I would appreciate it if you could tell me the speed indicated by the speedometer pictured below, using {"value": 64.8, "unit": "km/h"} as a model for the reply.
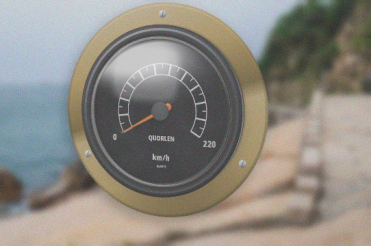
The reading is {"value": 0, "unit": "km/h"}
